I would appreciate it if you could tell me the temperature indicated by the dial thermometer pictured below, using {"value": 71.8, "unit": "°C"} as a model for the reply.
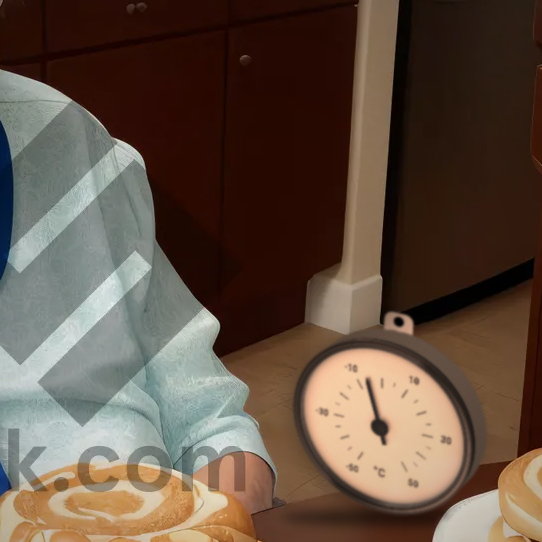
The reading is {"value": -5, "unit": "°C"}
